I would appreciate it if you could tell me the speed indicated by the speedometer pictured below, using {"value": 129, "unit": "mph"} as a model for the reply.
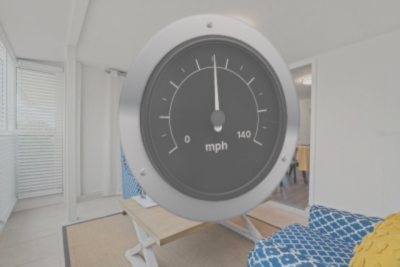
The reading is {"value": 70, "unit": "mph"}
